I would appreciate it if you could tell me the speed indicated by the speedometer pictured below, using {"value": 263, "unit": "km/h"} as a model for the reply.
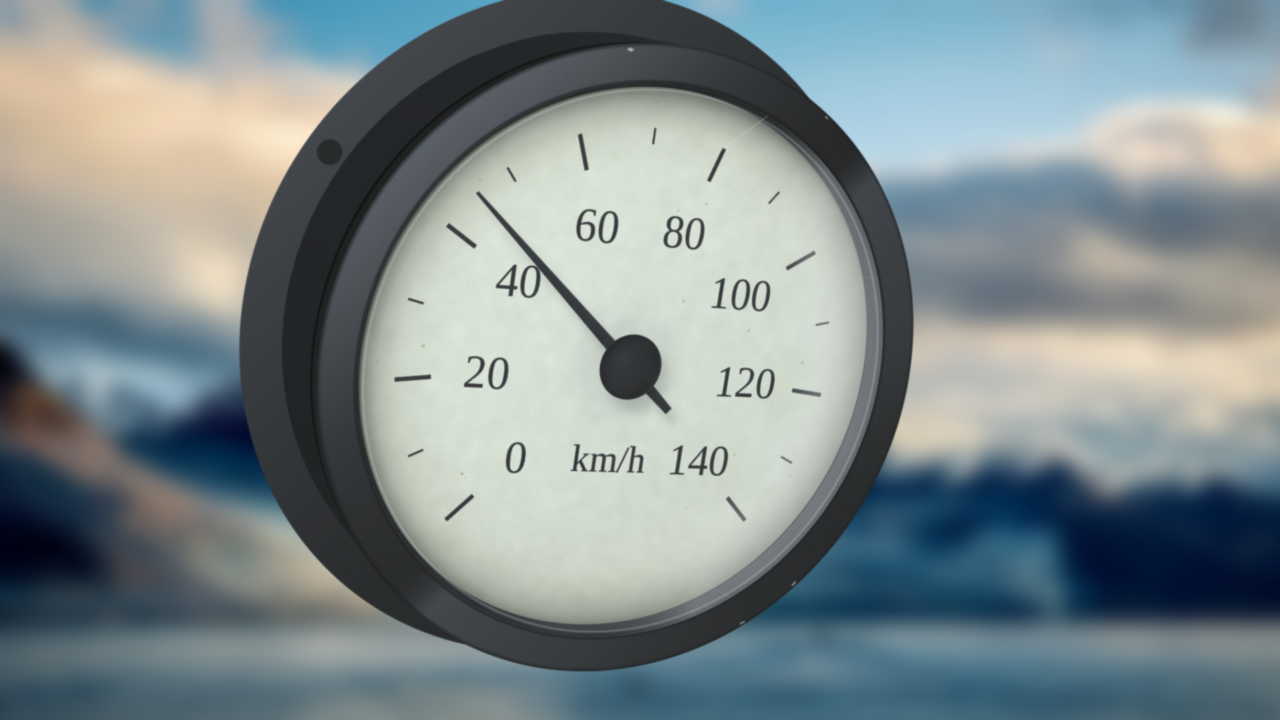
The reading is {"value": 45, "unit": "km/h"}
